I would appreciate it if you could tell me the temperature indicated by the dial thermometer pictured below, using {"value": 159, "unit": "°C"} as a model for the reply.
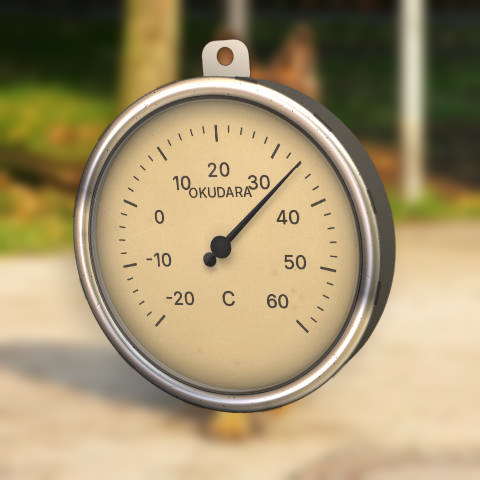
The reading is {"value": 34, "unit": "°C"}
